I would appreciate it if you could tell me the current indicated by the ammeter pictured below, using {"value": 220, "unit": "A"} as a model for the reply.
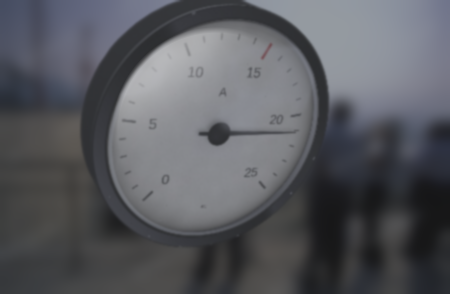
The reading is {"value": 21, "unit": "A"}
